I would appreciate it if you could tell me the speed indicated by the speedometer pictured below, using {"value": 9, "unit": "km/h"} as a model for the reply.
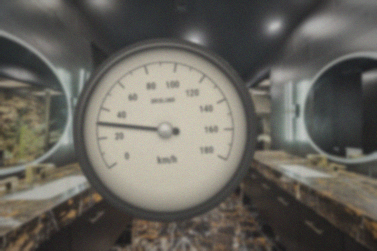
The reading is {"value": 30, "unit": "km/h"}
